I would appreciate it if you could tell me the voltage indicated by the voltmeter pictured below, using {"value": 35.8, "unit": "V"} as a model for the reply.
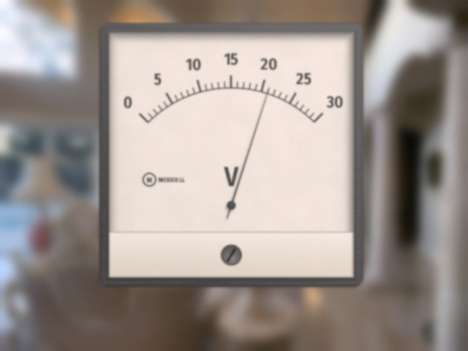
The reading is {"value": 21, "unit": "V"}
